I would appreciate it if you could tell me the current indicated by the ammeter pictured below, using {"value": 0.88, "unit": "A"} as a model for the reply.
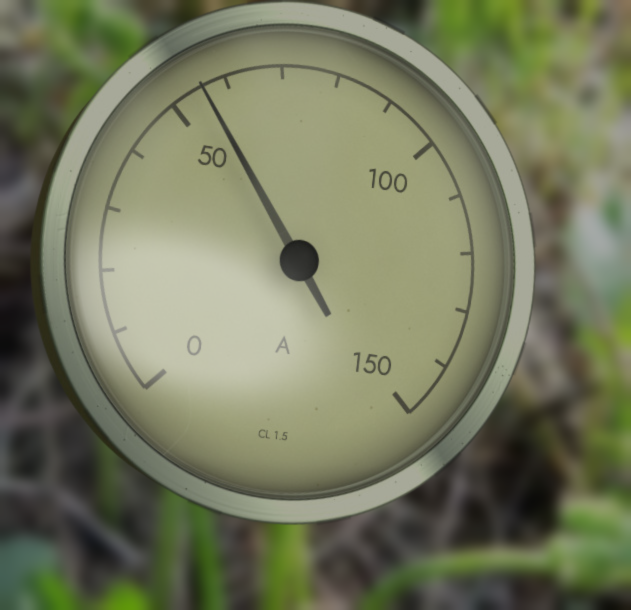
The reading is {"value": 55, "unit": "A"}
